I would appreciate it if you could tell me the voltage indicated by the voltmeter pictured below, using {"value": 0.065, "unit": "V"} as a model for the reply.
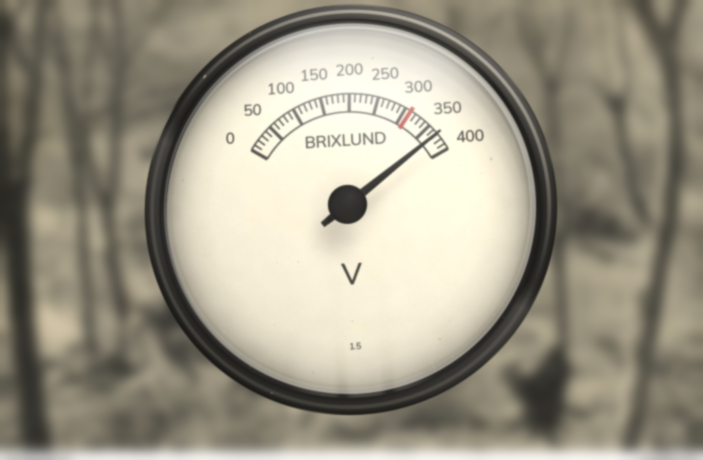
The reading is {"value": 370, "unit": "V"}
